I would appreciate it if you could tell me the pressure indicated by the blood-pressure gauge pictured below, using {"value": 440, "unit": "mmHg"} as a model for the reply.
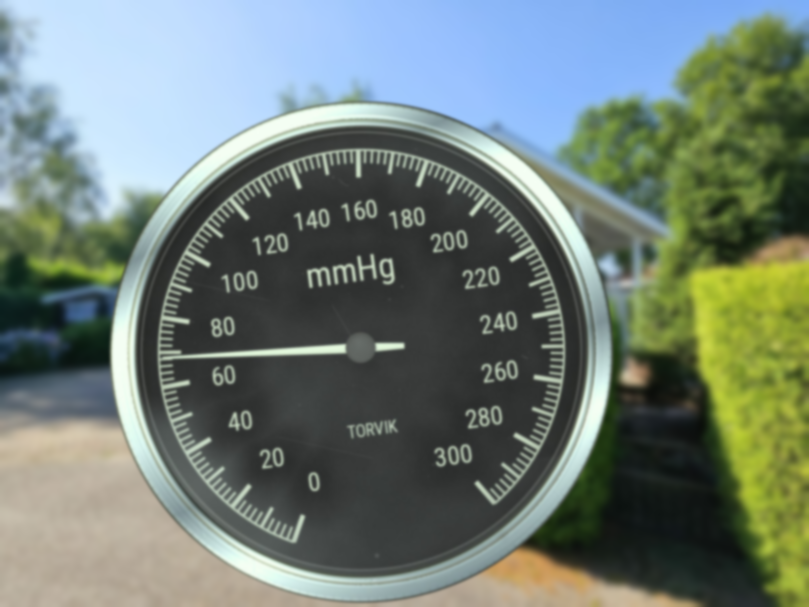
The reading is {"value": 68, "unit": "mmHg"}
